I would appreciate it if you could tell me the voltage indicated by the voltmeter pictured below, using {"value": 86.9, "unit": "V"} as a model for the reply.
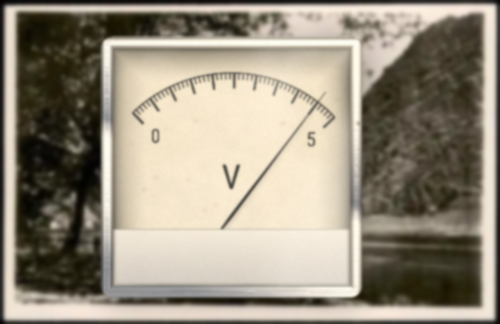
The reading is {"value": 4.5, "unit": "V"}
